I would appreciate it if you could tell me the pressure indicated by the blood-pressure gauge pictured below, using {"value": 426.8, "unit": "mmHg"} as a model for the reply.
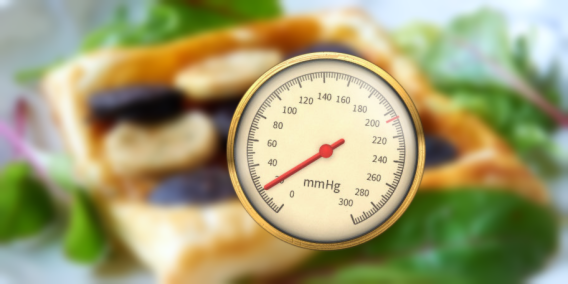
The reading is {"value": 20, "unit": "mmHg"}
